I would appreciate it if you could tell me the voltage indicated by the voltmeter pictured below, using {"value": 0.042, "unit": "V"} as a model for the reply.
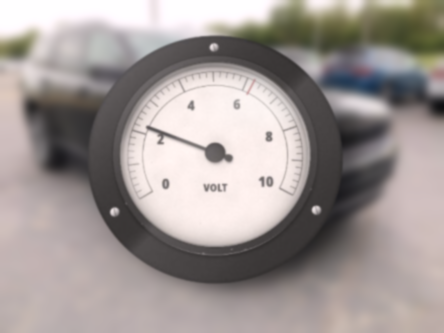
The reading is {"value": 2.2, "unit": "V"}
